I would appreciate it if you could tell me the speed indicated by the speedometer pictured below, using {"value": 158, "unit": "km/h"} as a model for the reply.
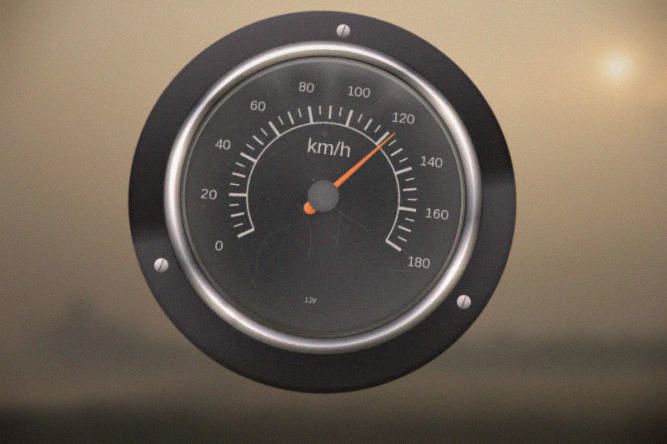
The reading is {"value": 122.5, "unit": "km/h"}
